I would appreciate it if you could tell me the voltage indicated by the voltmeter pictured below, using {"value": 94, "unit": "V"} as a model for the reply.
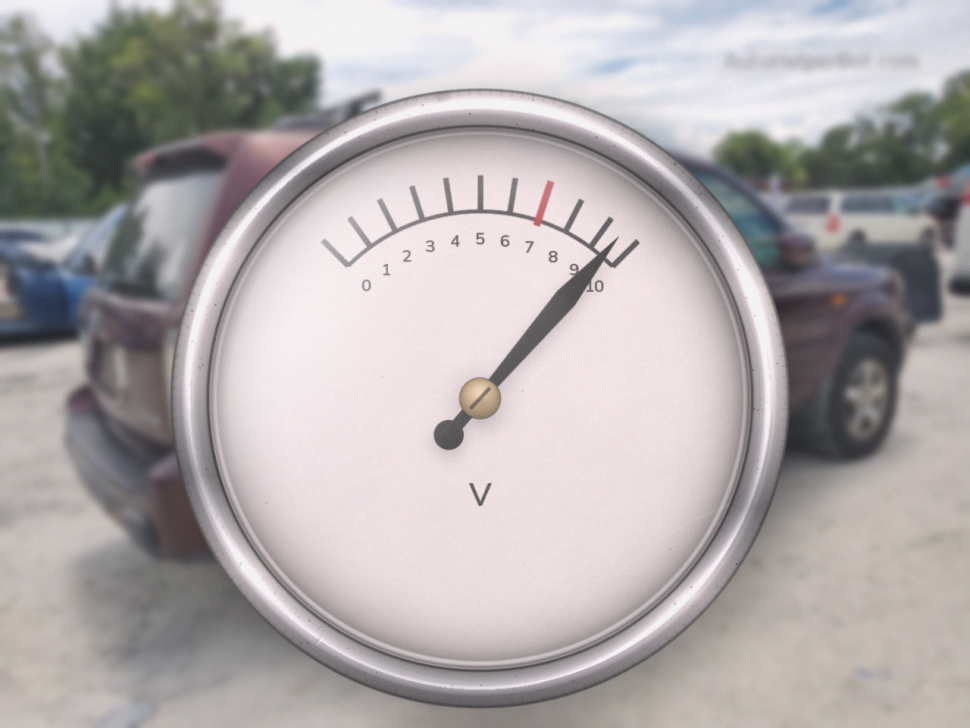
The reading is {"value": 9.5, "unit": "V"}
